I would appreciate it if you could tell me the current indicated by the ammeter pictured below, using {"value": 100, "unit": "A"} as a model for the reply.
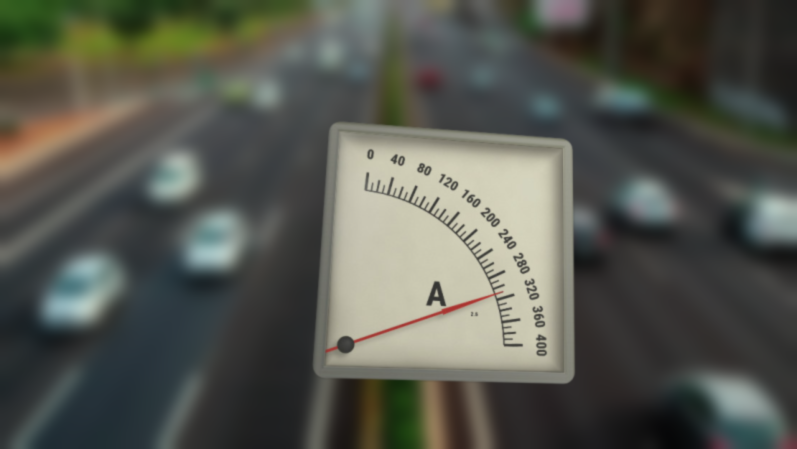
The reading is {"value": 310, "unit": "A"}
